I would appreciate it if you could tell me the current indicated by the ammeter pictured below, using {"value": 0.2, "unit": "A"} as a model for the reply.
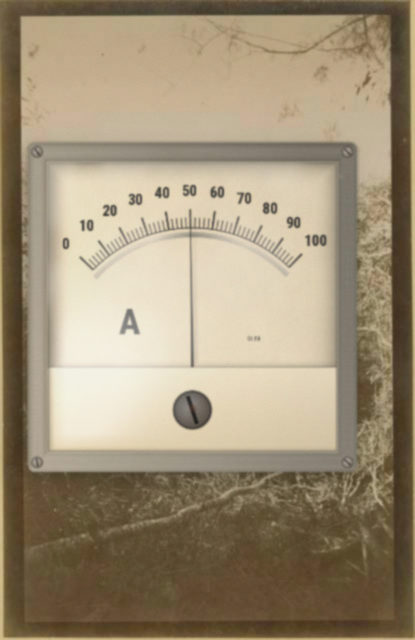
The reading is {"value": 50, "unit": "A"}
